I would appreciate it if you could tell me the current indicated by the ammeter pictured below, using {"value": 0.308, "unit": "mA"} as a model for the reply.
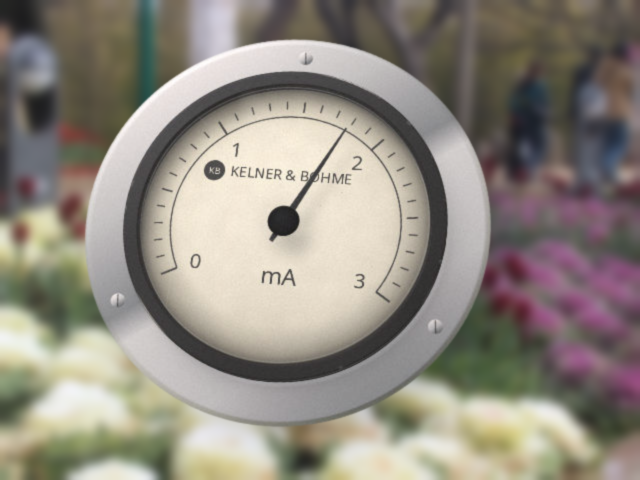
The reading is {"value": 1.8, "unit": "mA"}
